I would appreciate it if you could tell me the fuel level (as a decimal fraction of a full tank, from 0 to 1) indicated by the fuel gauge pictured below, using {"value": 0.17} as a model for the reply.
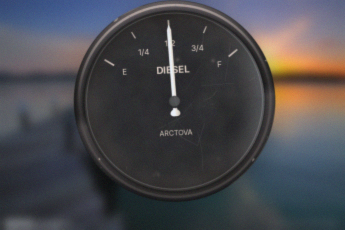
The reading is {"value": 0.5}
